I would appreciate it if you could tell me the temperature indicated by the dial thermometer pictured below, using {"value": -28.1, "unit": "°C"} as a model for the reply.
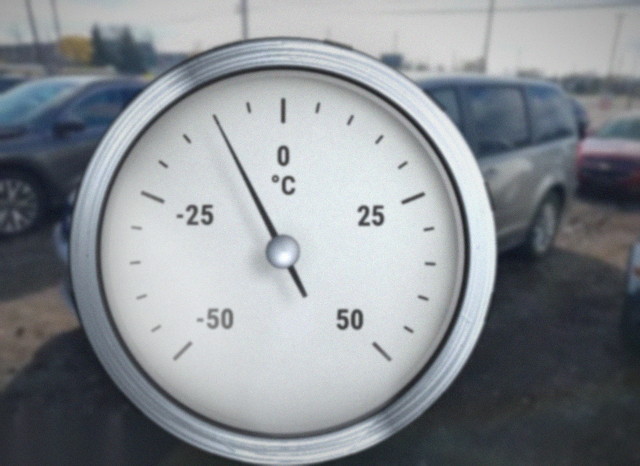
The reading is {"value": -10, "unit": "°C"}
